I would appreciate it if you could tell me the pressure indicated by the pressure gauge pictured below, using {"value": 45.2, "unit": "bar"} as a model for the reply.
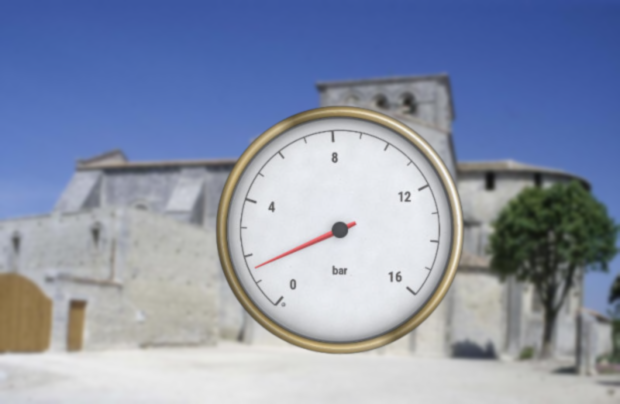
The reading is {"value": 1.5, "unit": "bar"}
